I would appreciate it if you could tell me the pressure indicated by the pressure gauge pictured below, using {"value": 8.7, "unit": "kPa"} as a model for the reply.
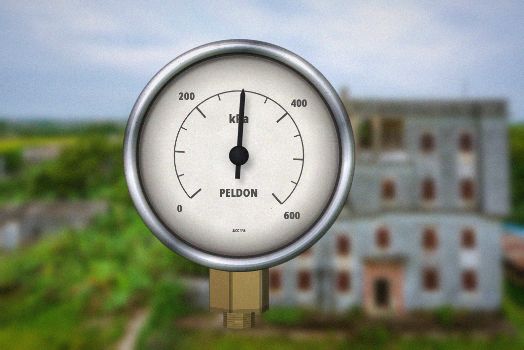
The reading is {"value": 300, "unit": "kPa"}
